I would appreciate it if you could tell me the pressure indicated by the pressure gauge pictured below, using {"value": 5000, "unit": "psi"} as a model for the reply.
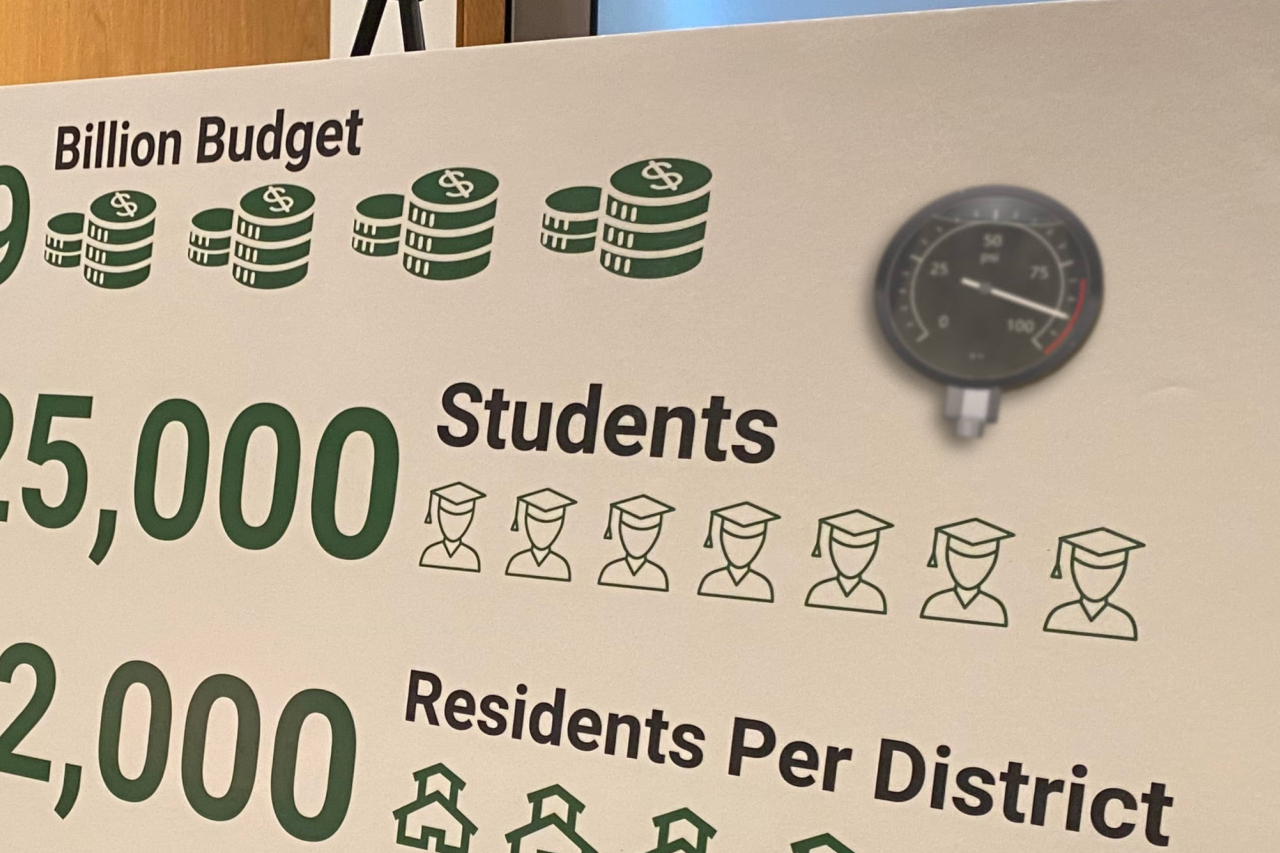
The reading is {"value": 90, "unit": "psi"}
